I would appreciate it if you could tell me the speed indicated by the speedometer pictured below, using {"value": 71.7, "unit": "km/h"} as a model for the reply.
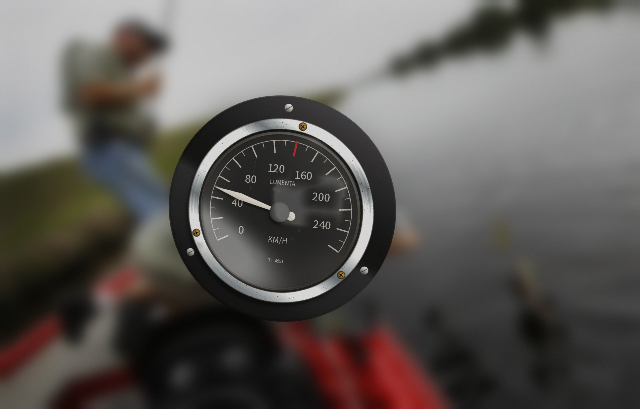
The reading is {"value": 50, "unit": "km/h"}
